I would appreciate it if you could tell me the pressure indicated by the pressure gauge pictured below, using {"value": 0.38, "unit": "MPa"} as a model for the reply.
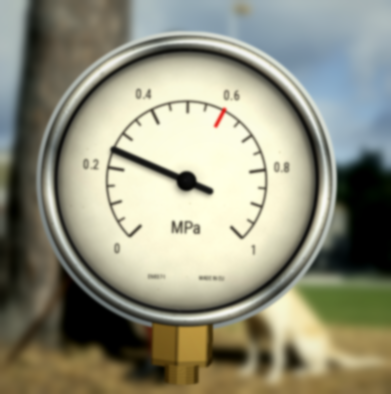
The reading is {"value": 0.25, "unit": "MPa"}
